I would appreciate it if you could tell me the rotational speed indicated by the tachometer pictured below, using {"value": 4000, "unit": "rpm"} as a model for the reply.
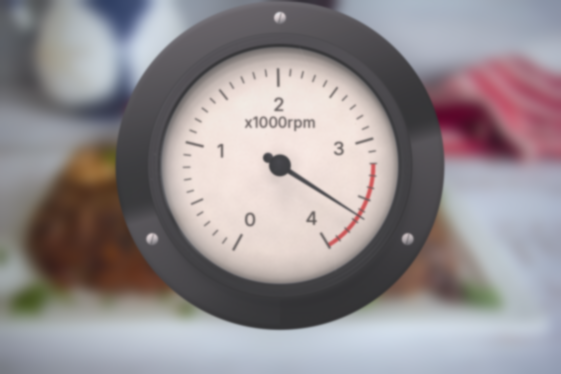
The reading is {"value": 3650, "unit": "rpm"}
